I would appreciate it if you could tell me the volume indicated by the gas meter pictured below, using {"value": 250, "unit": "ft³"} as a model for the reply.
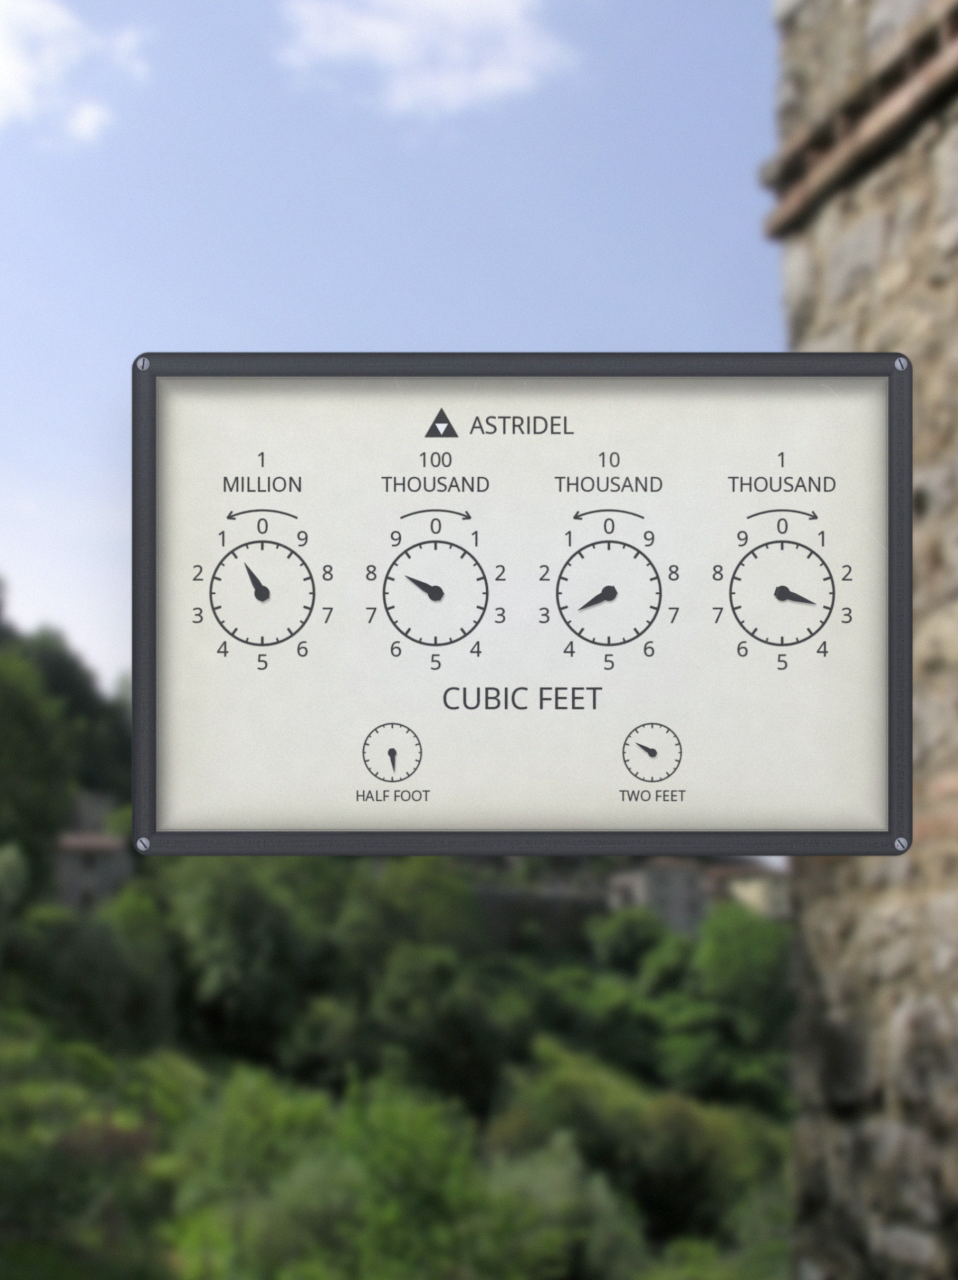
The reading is {"value": 83300, "unit": "ft³"}
